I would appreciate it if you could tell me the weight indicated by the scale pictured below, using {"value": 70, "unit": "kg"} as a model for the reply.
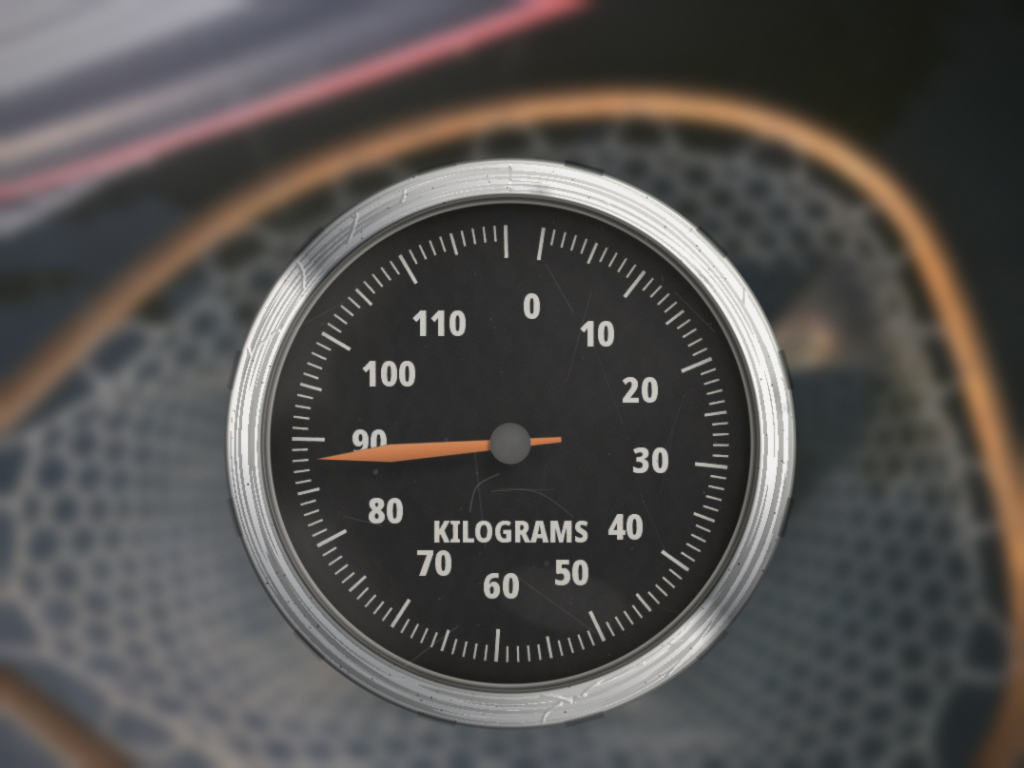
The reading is {"value": 88, "unit": "kg"}
